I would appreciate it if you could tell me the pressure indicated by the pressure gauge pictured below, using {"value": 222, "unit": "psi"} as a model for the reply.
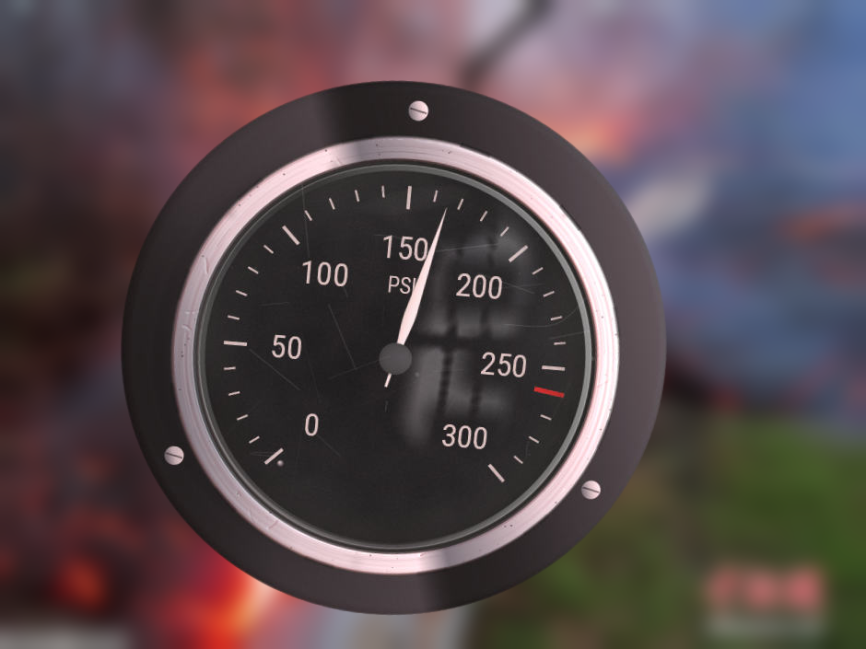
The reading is {"value": 165, "unit": "psi"}
